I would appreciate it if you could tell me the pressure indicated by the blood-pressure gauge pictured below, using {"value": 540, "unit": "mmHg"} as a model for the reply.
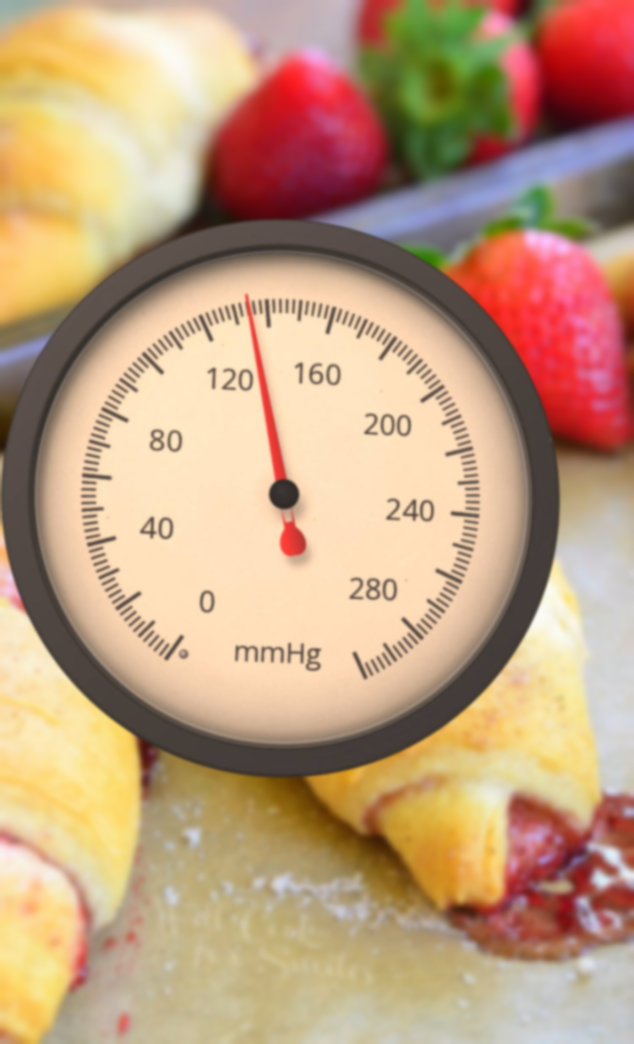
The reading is {"value": 134, "unit": "mmHg"}
